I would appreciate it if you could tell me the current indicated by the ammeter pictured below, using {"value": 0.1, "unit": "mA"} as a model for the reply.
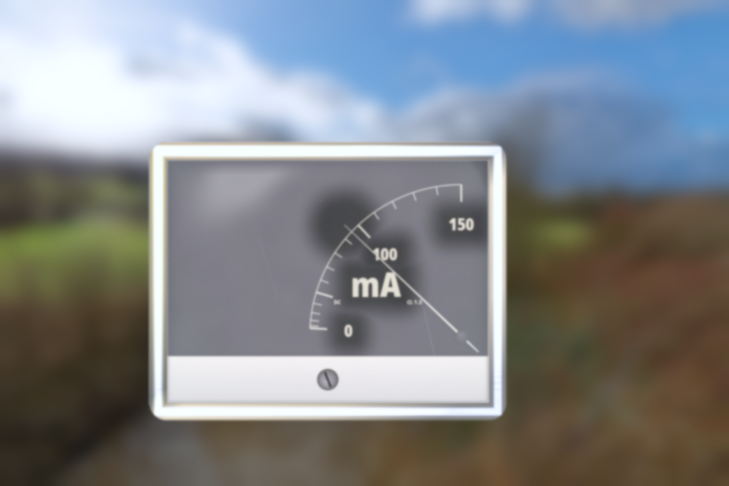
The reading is {"value": 95, "unit": "mA"}
